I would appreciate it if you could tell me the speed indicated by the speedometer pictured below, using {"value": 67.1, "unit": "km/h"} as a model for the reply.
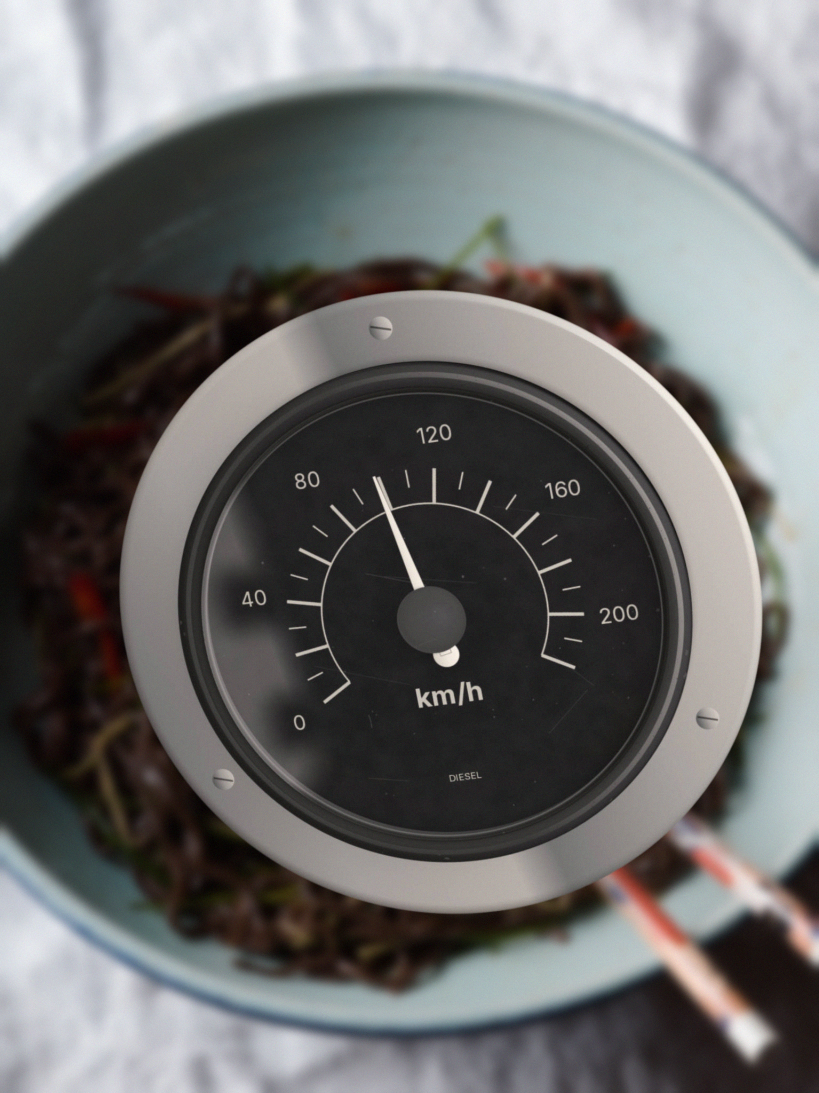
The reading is {"value": 100, "unit": "km/h"}
